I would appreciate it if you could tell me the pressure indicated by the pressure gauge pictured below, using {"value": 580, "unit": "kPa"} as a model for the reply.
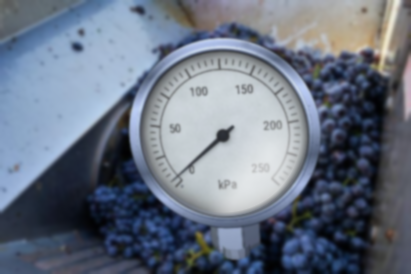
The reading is {"value": 5, "unit": "kPa"}
